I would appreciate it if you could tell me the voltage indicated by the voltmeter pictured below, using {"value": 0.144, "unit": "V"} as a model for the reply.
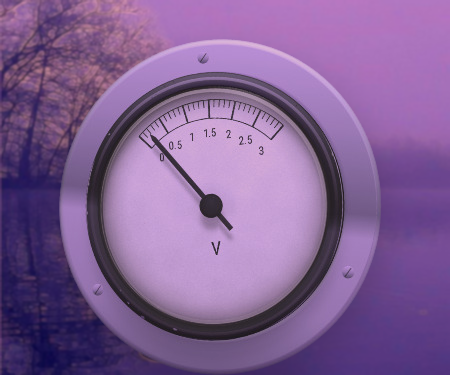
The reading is {"value": 0.2, "unit": "V"}
